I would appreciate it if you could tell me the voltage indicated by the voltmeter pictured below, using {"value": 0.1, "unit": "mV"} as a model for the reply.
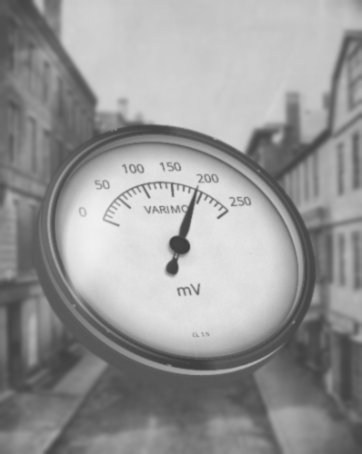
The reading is {"value": 190, "unit": "mV"}
